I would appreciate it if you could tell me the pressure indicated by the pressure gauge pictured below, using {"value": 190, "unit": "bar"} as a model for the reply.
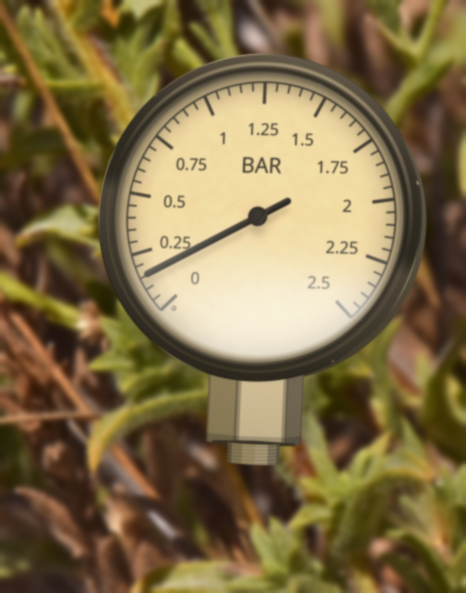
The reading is {"value": 0.15, "unit": "bar"}
